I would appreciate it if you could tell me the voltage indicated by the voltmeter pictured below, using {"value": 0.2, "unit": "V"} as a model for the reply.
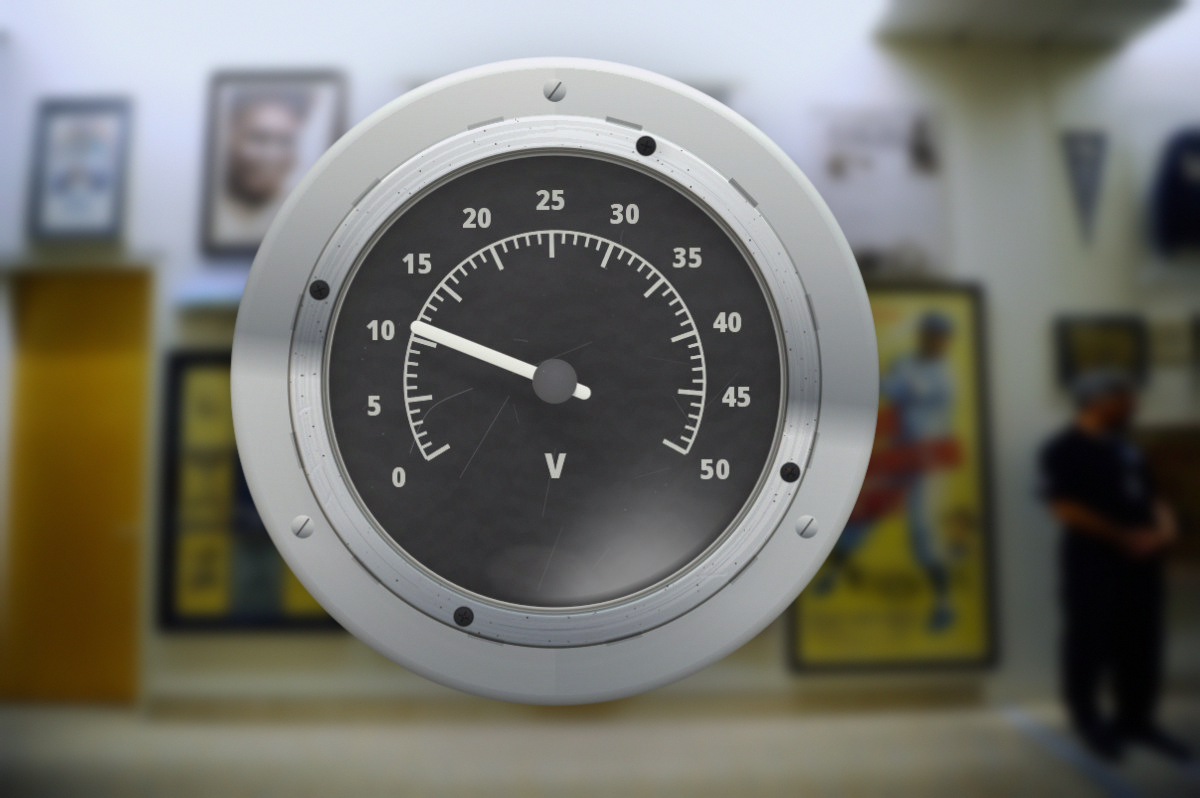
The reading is {"value": 11, "unit": "V"}
